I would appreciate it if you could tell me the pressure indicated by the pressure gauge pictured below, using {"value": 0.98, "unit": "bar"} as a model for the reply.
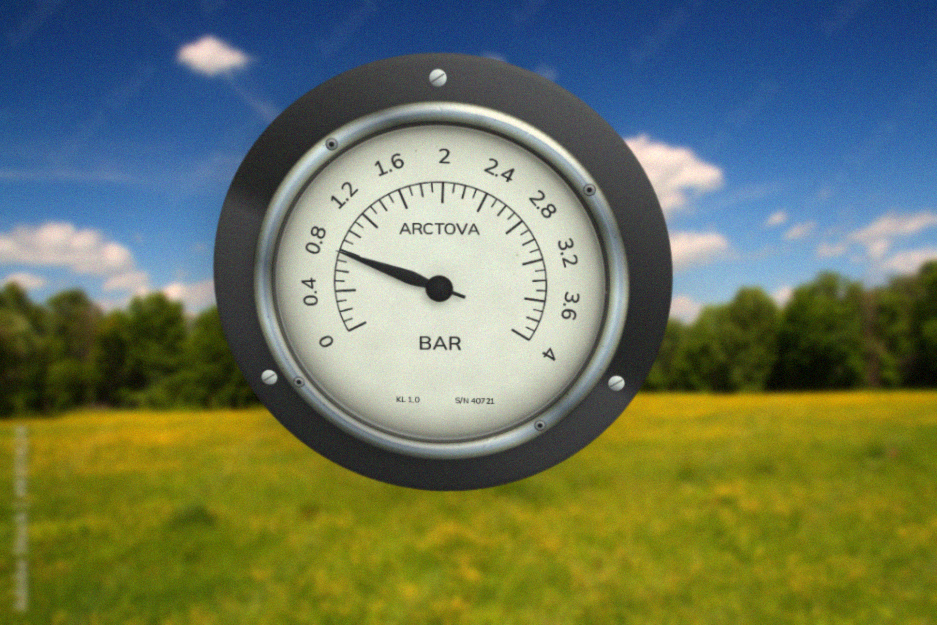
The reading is {"value": 0.8, "unit": "bar"}
